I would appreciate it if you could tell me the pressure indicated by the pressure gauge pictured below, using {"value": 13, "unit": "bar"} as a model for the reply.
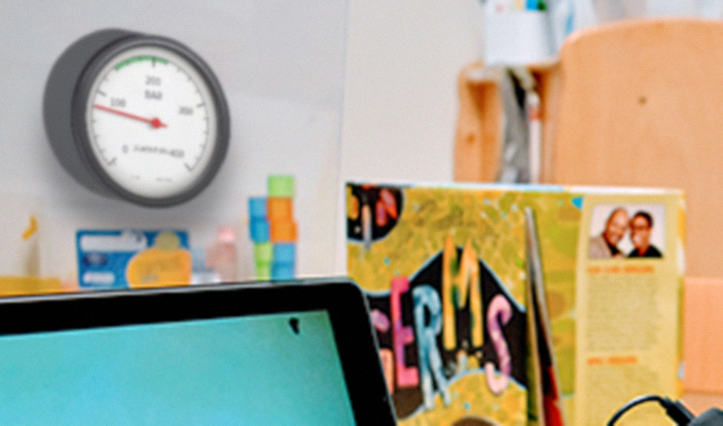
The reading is {"value": 80, "unit": "bar"}
